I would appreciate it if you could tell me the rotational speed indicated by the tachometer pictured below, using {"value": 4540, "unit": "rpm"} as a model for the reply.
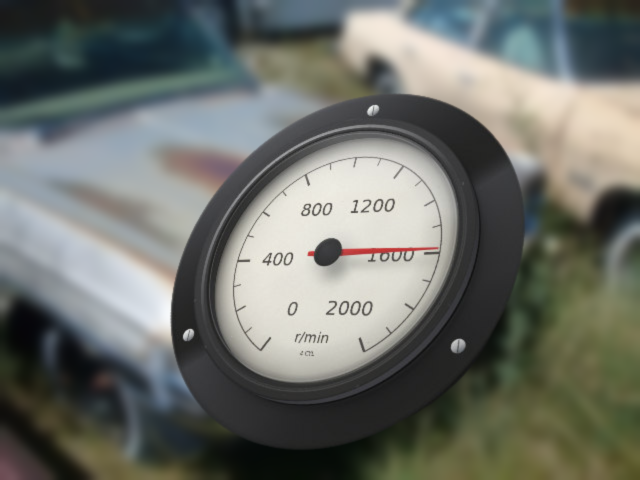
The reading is {"value": 1600, "unit": "rpm"}
